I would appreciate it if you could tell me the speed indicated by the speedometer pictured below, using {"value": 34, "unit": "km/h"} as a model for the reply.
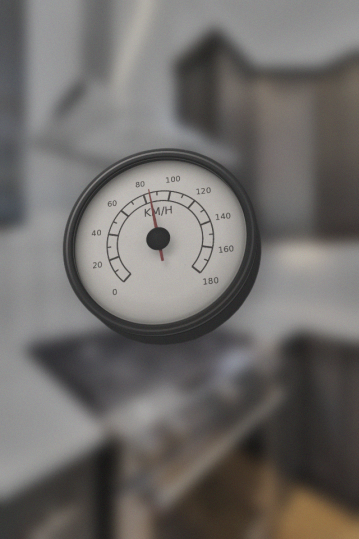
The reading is {"value": 85, "unit": "km/h"}
